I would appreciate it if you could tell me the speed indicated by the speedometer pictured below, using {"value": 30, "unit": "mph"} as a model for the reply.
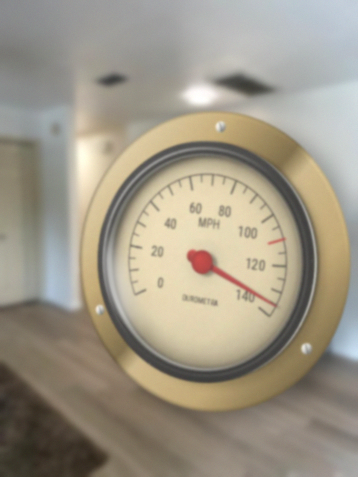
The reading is {"value": 135, "unit": "mph"}
